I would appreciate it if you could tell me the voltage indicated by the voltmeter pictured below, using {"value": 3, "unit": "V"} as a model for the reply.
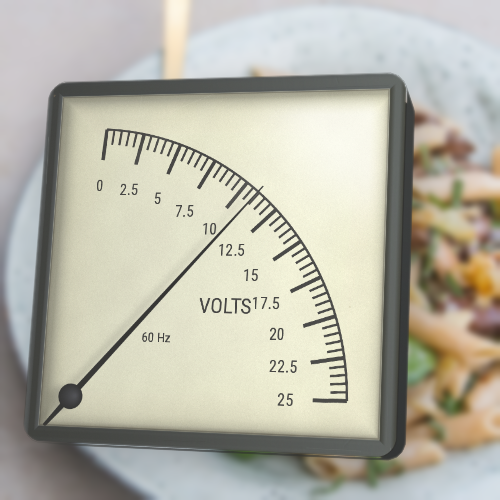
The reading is {"value": 11, "unit": "V"}
